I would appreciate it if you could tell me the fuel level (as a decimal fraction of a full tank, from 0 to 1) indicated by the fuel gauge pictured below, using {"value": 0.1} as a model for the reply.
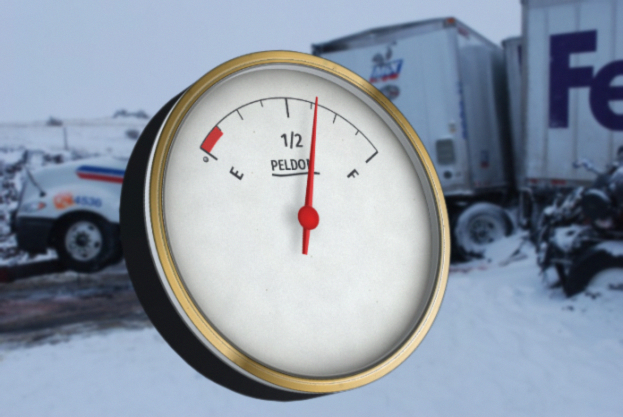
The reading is {"value": 0.625}
